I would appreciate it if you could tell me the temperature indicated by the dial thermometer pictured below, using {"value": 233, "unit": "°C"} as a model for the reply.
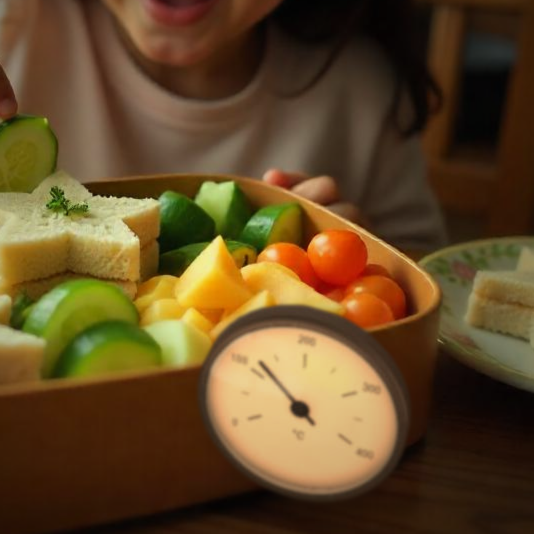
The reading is {"value": 125, "unit": "°C"}
